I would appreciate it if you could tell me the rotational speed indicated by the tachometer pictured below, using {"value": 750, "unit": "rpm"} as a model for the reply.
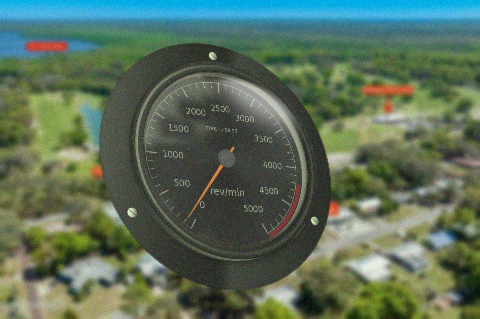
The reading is {"value": 100, "unit": "rpm"}
